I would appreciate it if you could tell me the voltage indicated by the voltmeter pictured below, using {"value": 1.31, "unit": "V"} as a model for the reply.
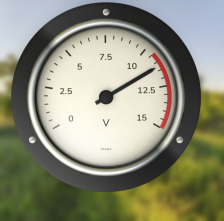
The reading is {"value": 11.25, "unit": "V"}
